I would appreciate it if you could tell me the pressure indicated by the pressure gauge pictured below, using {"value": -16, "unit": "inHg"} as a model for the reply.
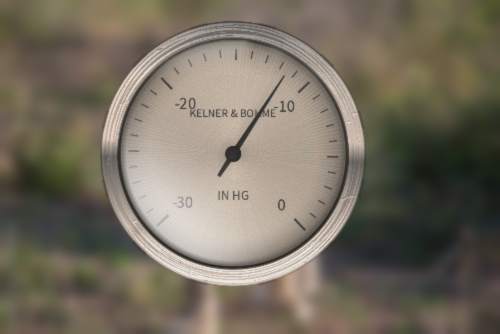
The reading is {"value": -11.5, "unit": "inHg"}
